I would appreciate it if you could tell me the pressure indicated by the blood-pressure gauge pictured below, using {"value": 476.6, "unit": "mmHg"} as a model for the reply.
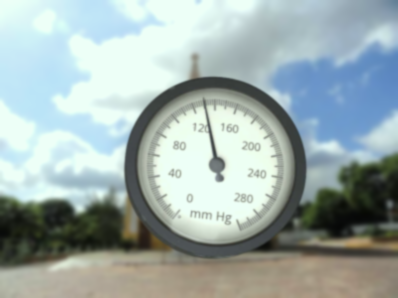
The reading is {"value": 130, "unit": "mmHg"}
